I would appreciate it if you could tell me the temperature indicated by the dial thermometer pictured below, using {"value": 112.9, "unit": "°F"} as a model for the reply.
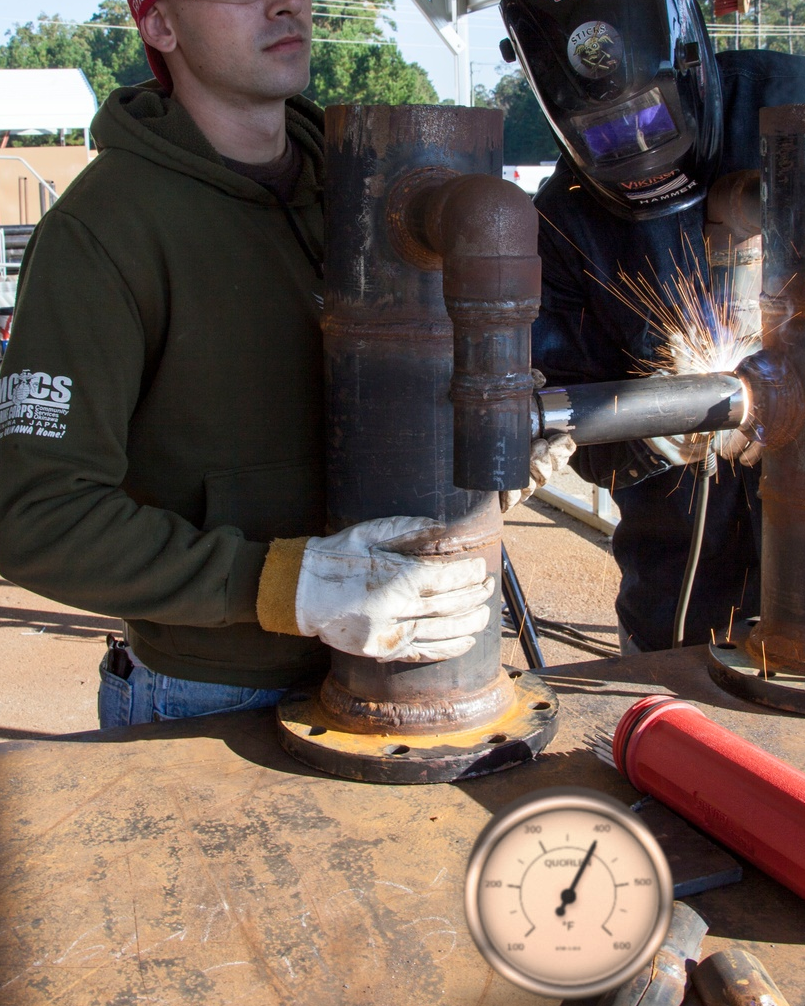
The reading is {"value": 400, "unit": "°F"}
